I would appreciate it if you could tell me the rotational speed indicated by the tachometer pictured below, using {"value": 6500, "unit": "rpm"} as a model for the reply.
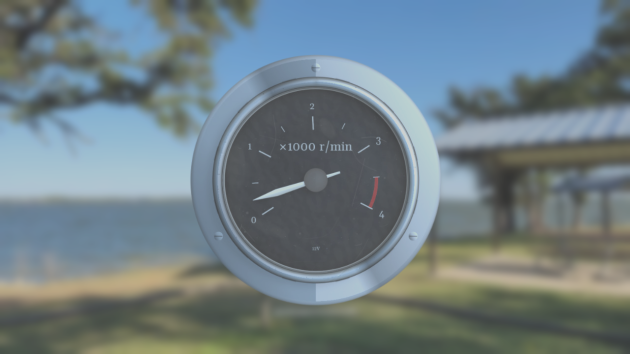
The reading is {"value": 250, "unit": "rpm"}
